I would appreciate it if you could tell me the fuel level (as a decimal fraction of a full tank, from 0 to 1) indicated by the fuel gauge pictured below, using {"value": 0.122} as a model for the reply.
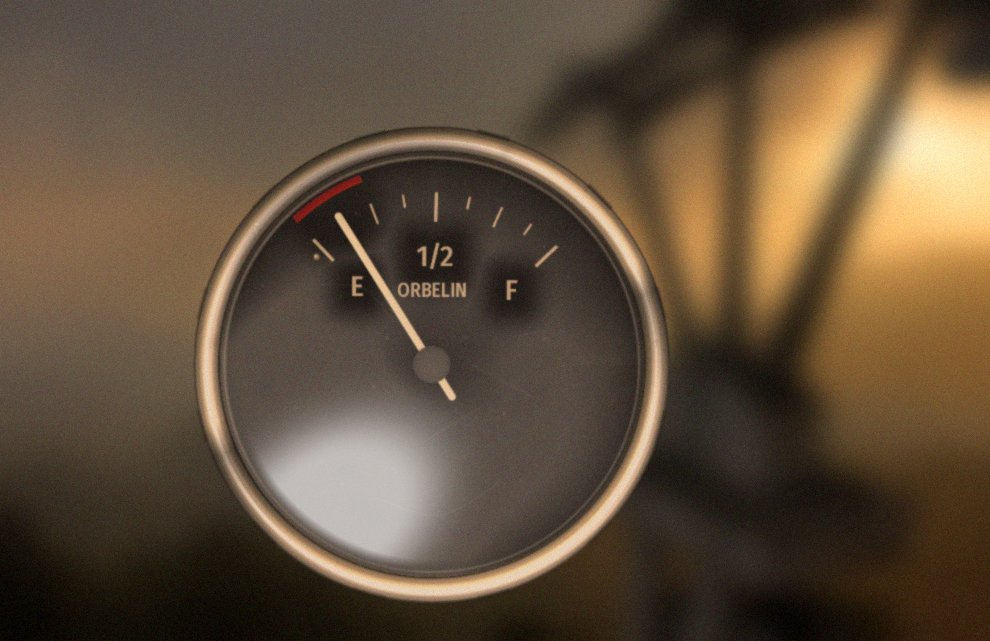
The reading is {"value": 0.125}
